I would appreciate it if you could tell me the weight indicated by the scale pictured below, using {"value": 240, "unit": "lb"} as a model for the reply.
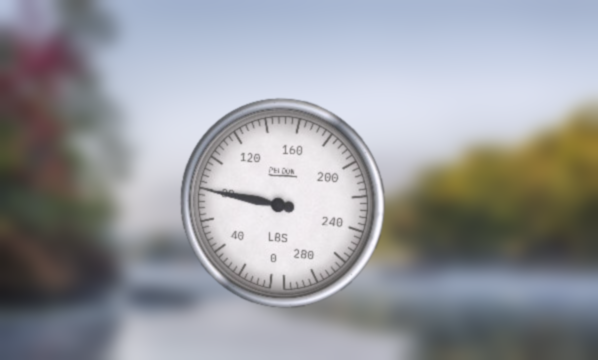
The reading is {"value": 80, "unit": "lb"}
